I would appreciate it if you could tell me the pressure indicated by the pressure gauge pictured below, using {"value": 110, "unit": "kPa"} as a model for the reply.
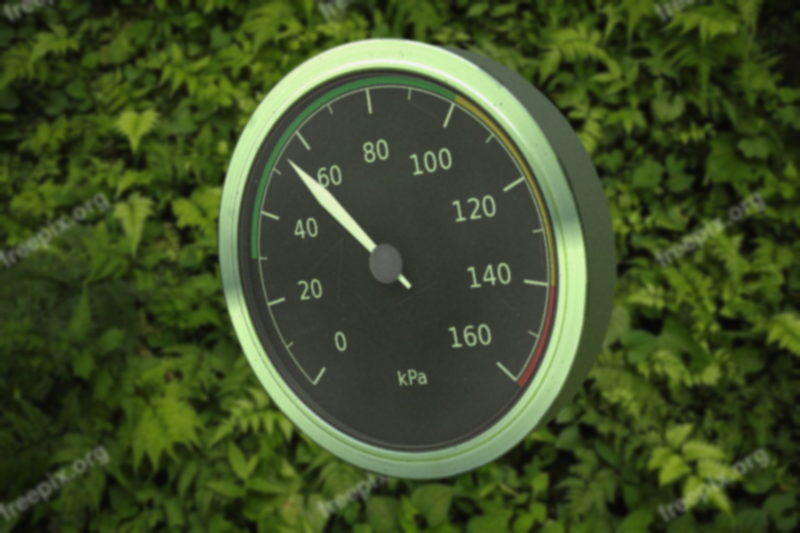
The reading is {"value": 55, "unit": "kPa"}
